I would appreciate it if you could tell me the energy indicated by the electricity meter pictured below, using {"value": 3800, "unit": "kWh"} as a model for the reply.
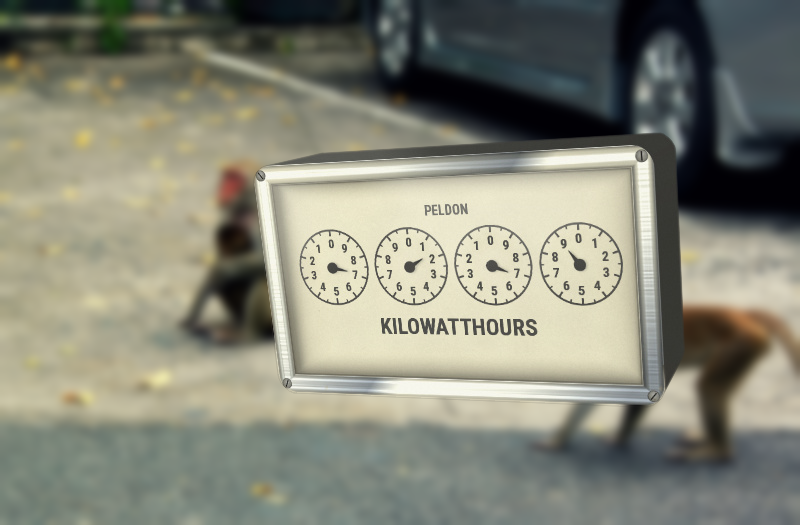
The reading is {"value": 7169, "unit": "kWh"}
